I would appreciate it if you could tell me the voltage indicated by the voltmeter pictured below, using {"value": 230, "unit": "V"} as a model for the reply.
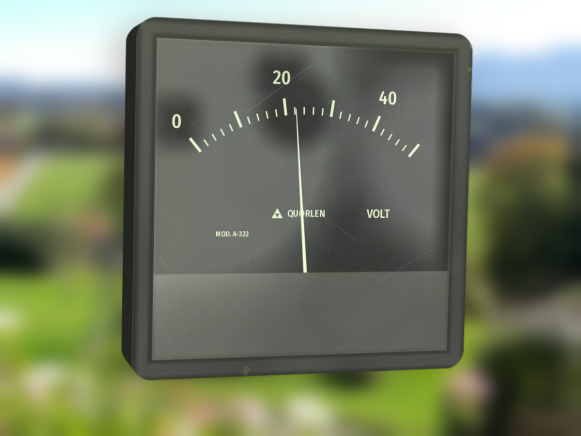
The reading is {"value": 22, "unit": "V"}
